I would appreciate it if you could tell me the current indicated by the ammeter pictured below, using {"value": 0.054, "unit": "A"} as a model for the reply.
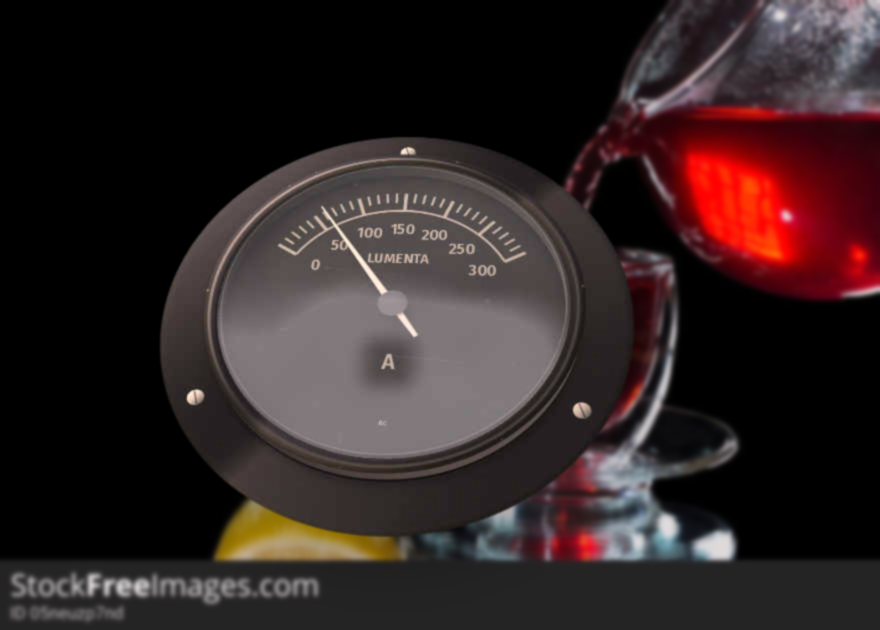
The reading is {"value": 60, "unit": "A"}
